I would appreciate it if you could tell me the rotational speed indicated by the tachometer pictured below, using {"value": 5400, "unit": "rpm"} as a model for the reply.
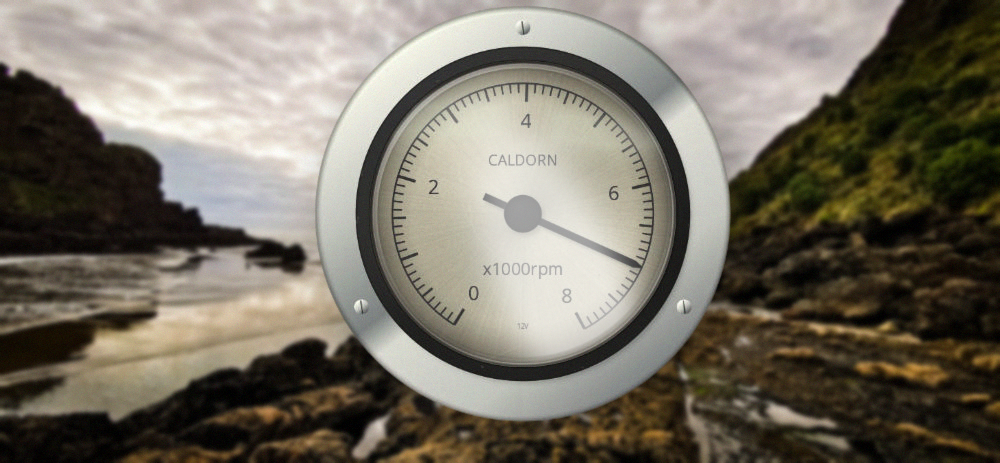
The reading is {"value": 7000, "unit": "rpm"}
